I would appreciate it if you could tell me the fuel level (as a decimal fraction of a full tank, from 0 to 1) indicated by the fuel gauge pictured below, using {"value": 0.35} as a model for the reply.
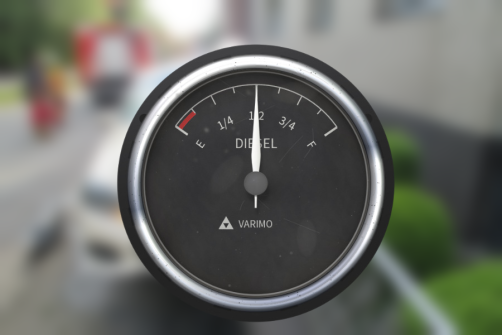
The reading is {"value": 0.5}
